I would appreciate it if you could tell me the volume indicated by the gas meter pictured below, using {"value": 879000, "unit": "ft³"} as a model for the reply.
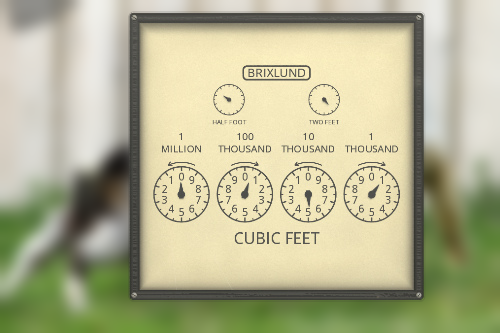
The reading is {"value": 5100, "unit": "ft³"}
